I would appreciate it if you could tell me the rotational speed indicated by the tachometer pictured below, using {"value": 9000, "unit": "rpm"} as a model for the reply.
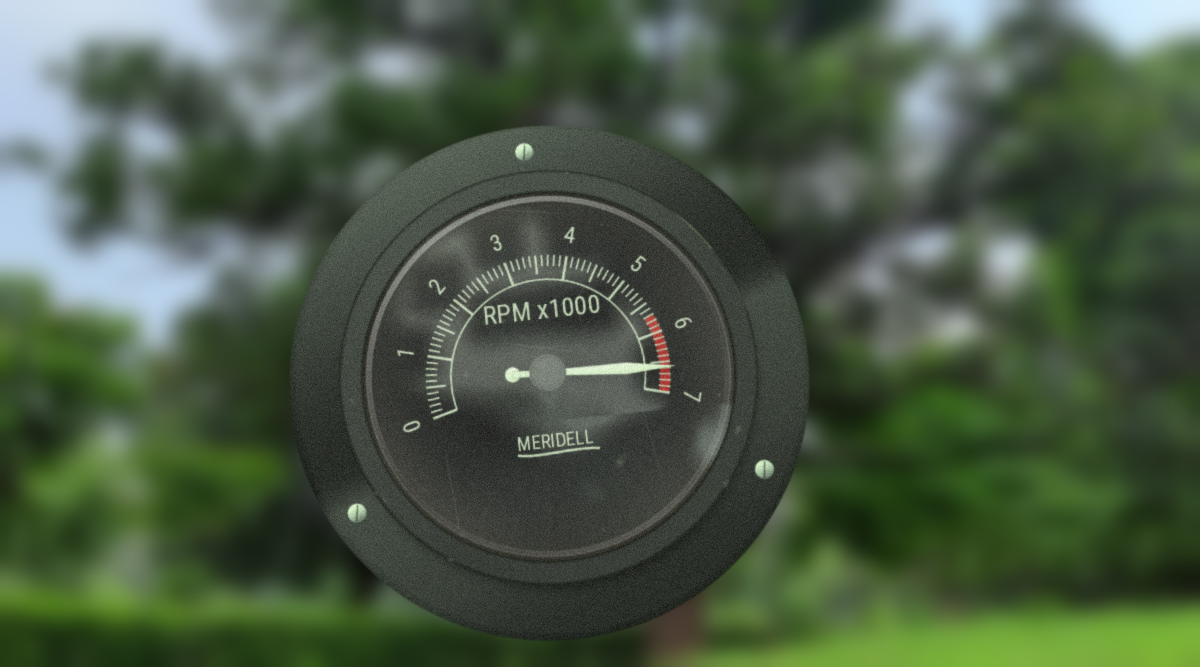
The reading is {"value": 6600, "unit": "rpm"}
